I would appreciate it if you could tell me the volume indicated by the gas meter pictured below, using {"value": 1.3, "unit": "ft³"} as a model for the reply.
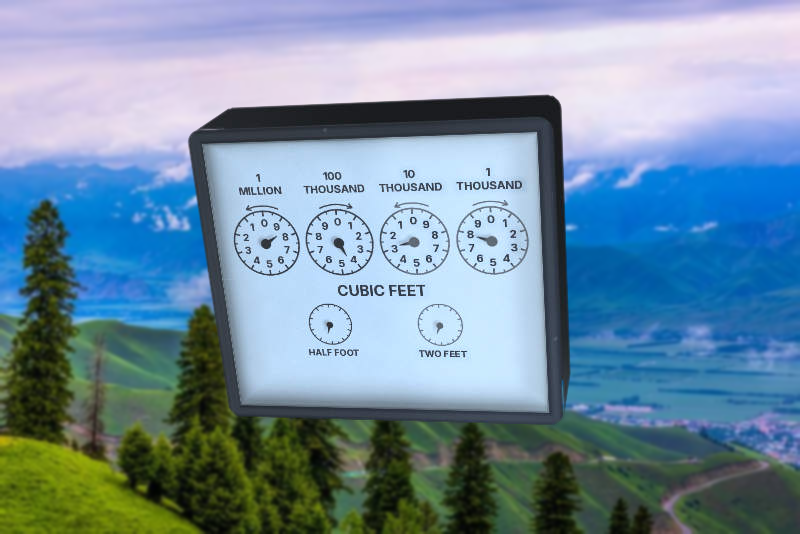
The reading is {"value": 842800, "unit": "ft³"}
